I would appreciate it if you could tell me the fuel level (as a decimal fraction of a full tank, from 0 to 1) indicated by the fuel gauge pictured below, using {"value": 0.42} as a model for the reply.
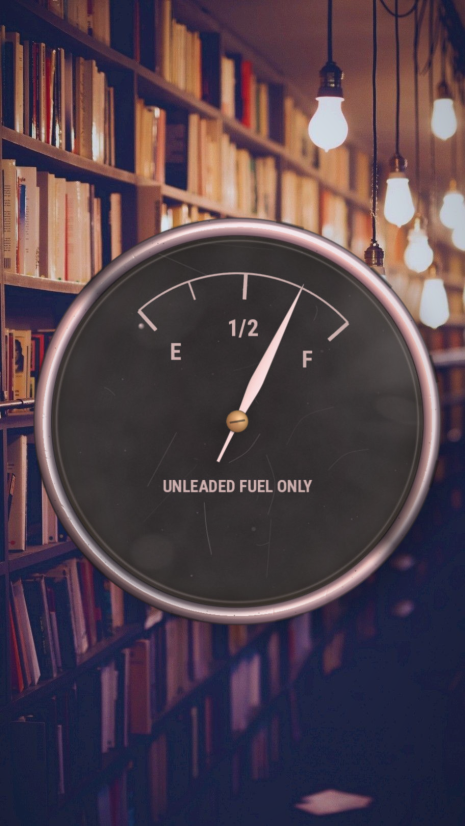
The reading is {"value": 0.75}
